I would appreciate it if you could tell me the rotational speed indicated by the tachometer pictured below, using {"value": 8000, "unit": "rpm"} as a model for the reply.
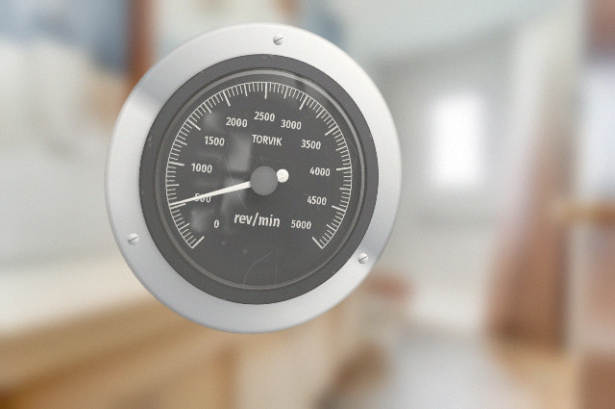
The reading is {"value": 550, "unit": "rpm"}
